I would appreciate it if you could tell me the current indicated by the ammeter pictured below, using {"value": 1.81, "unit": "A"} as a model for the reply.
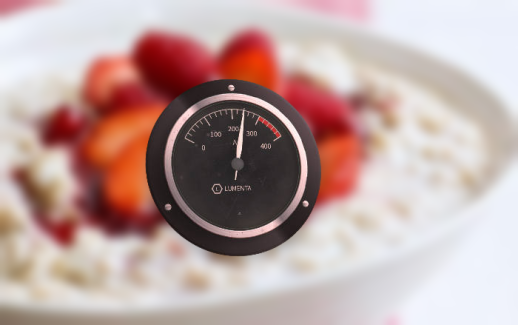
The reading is {"value": 240, "unit": "A"}
